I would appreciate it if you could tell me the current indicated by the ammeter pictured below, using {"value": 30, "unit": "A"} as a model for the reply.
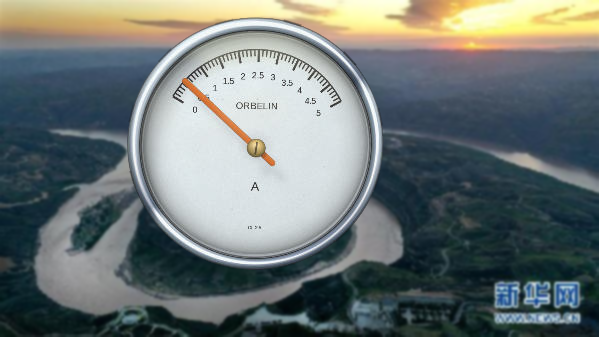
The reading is {"value": 0.5, "unit": "A"}
